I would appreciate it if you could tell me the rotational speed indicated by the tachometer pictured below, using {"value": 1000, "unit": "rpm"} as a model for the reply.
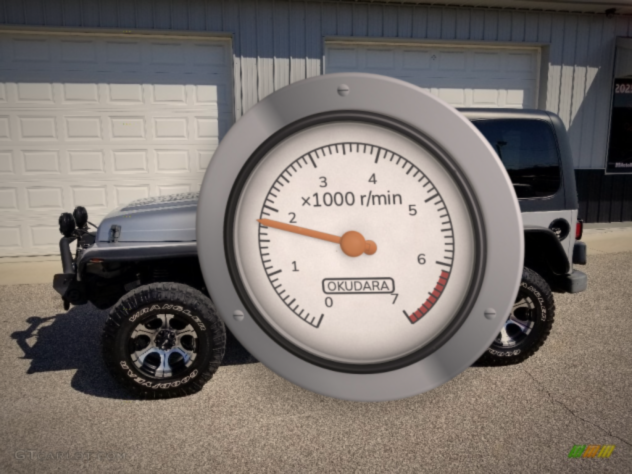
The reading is {"value": 1800, "unit": "rpm"}
